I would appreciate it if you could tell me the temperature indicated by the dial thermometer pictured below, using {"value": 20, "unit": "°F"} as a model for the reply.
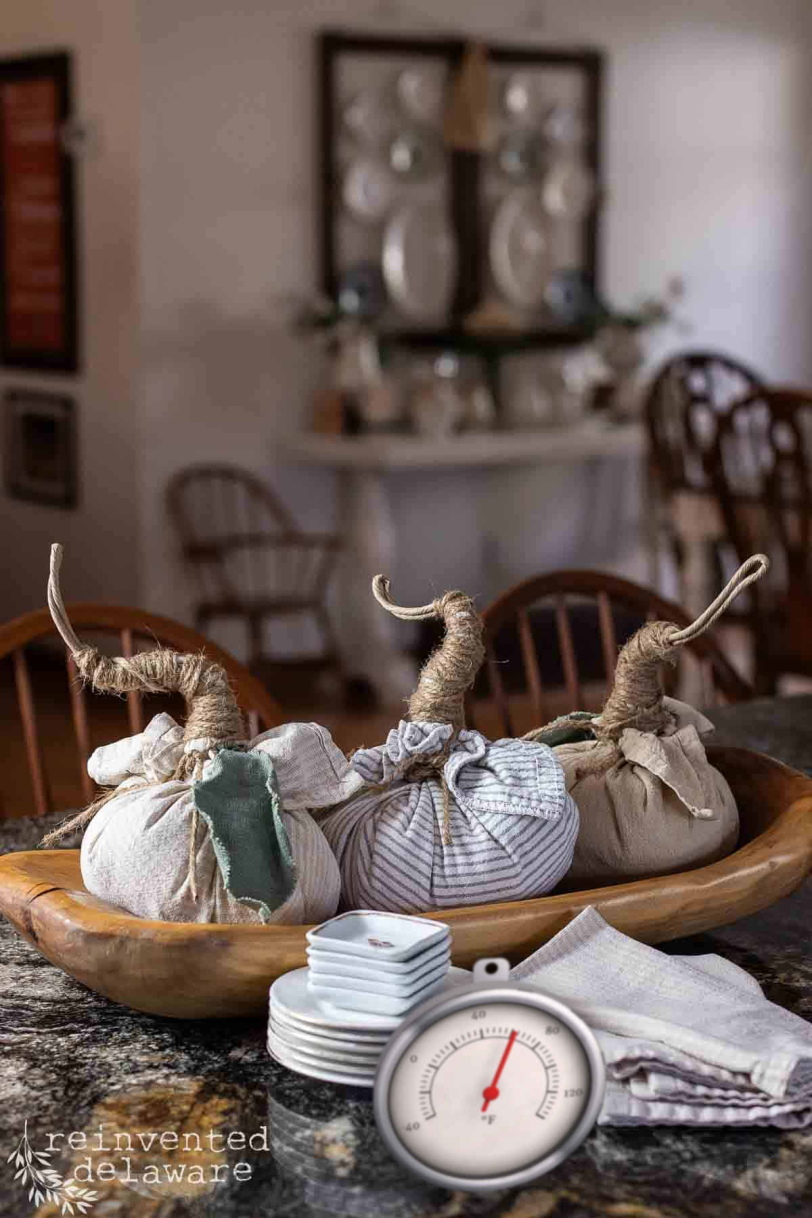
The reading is {"value": 60, "unit": "°F"}
